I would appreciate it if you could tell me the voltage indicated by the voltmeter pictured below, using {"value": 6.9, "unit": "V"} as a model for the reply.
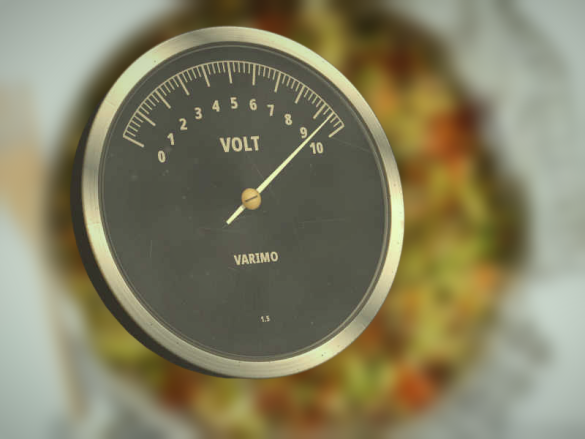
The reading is {"value": 9.4, "unit": "V"}
